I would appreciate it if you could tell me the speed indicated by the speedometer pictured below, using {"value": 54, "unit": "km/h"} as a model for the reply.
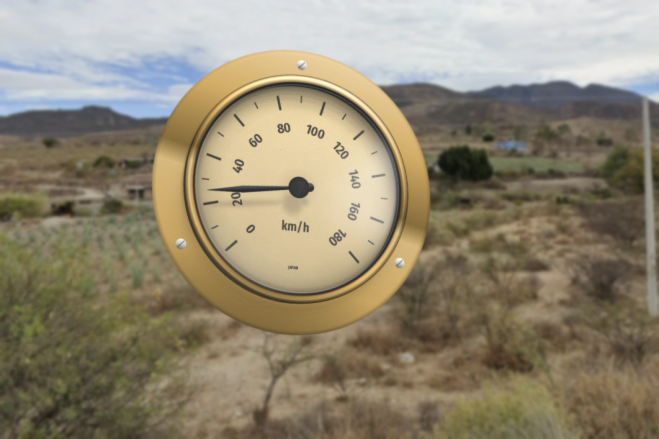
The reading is {"value": 25, "unit": "km/h"}
